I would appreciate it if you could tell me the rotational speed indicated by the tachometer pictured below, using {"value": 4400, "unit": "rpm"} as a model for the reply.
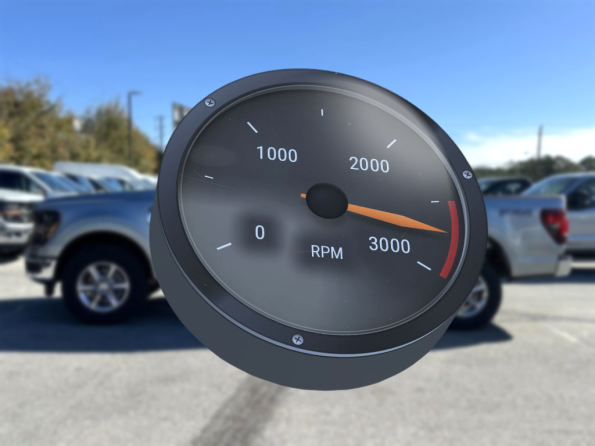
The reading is {"value": 2750, "unit": "rpm"}
